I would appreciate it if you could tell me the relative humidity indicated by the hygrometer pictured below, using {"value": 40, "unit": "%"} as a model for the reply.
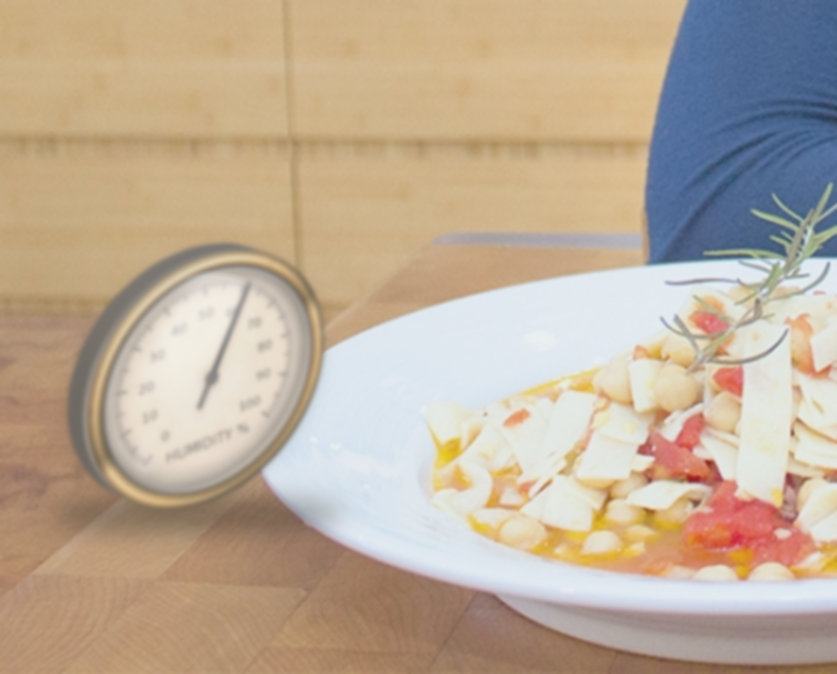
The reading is {"value": 60, "unit": "%"}
